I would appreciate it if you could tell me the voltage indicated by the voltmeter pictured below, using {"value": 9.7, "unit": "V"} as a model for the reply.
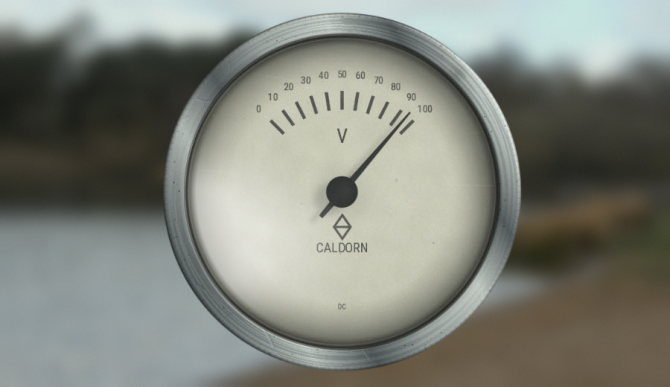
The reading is {"value": 95, "unit": "V"}
